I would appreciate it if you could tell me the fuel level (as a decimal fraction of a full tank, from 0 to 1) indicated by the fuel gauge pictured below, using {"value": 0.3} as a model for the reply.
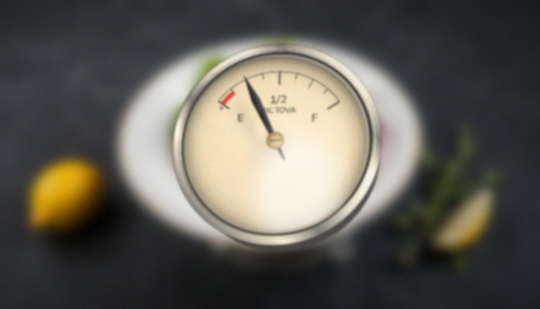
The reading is {"value": 0.25}
